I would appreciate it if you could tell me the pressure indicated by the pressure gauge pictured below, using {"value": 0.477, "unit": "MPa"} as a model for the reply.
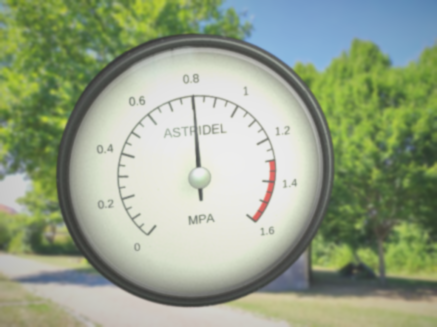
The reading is {"value": 0.8, "unit": "MPa"}
